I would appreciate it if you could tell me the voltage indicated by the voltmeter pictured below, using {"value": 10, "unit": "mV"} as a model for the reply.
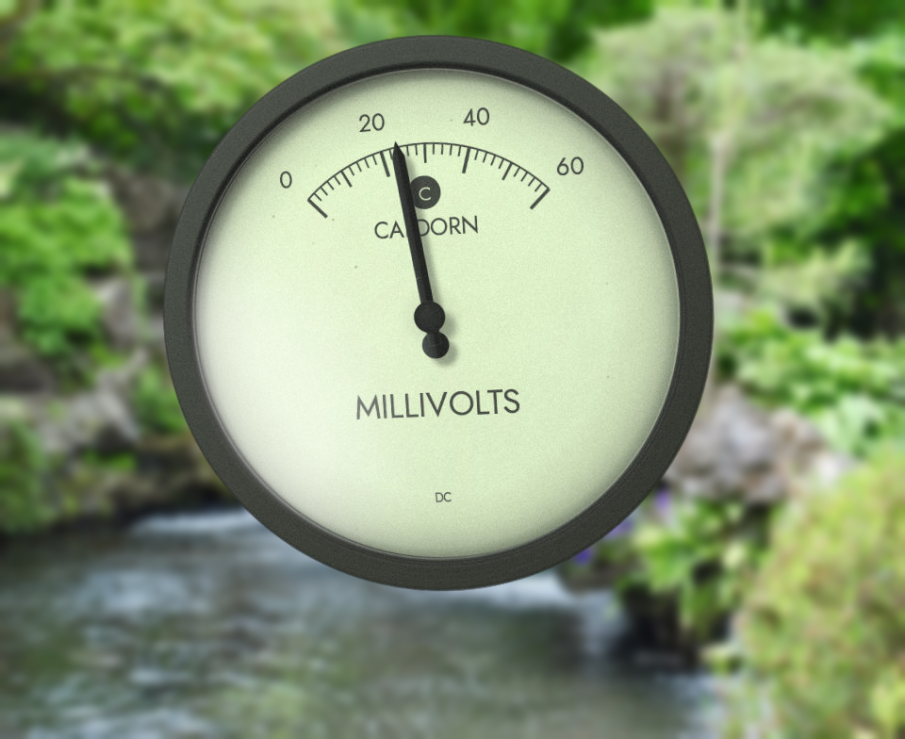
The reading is {"value": 24, "unit": "mV"}
